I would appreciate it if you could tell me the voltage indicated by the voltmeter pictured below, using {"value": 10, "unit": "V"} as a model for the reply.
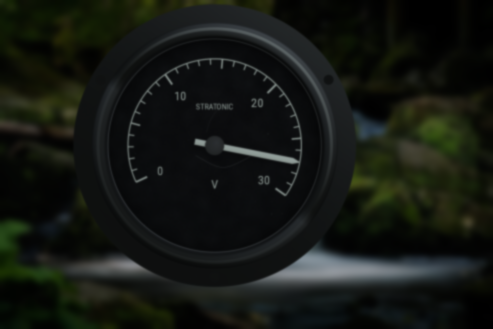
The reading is {"value": 27, "unit": "V"}
